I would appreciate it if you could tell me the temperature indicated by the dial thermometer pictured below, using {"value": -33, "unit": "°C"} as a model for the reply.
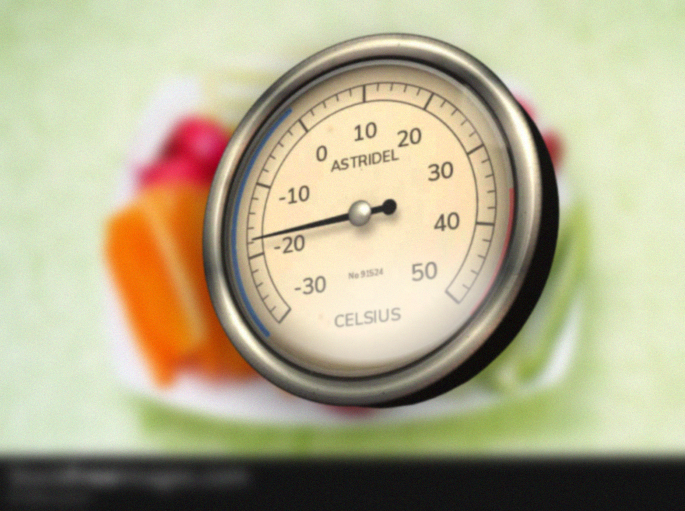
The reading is {"value": -18, "unit": "°C"}
